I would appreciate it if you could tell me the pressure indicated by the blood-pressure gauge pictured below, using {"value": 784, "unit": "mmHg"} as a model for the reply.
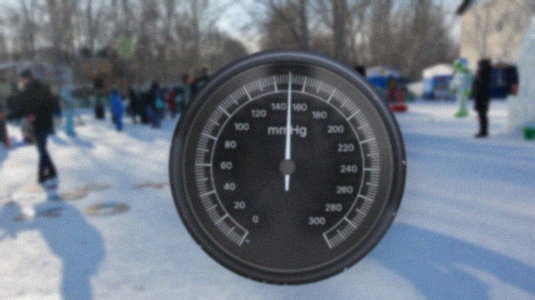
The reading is {"value": 150, "unit": "mmHg"}
